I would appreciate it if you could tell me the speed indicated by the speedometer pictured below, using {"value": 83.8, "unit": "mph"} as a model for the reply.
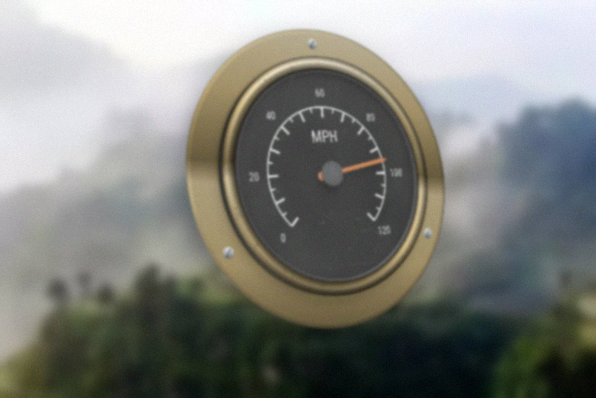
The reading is {"value": 95, "unit": "mph"}
